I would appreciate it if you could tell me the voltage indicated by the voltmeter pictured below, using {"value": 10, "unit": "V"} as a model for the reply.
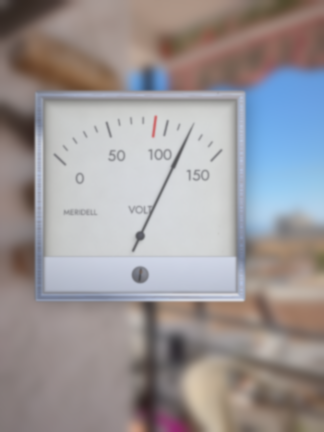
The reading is {"value": 120, "unit": "V"}
